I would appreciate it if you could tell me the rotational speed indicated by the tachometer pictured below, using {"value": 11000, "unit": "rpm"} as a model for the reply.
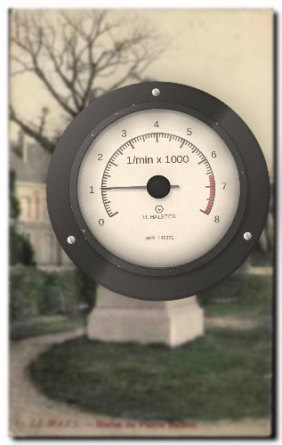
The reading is {"value": 1000, "unit": "rpm"}
